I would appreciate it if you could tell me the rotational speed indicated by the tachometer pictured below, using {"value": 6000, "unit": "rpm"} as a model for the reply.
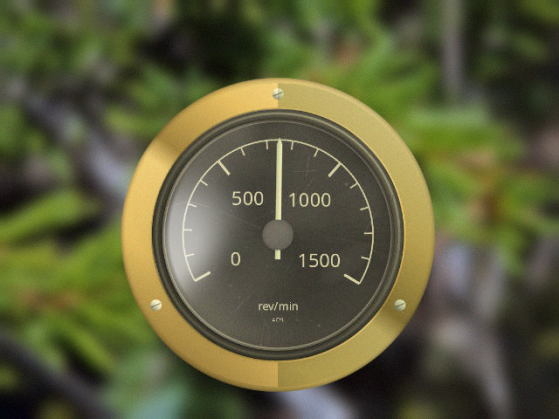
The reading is {"value": 750, "unit": "rpm"}
